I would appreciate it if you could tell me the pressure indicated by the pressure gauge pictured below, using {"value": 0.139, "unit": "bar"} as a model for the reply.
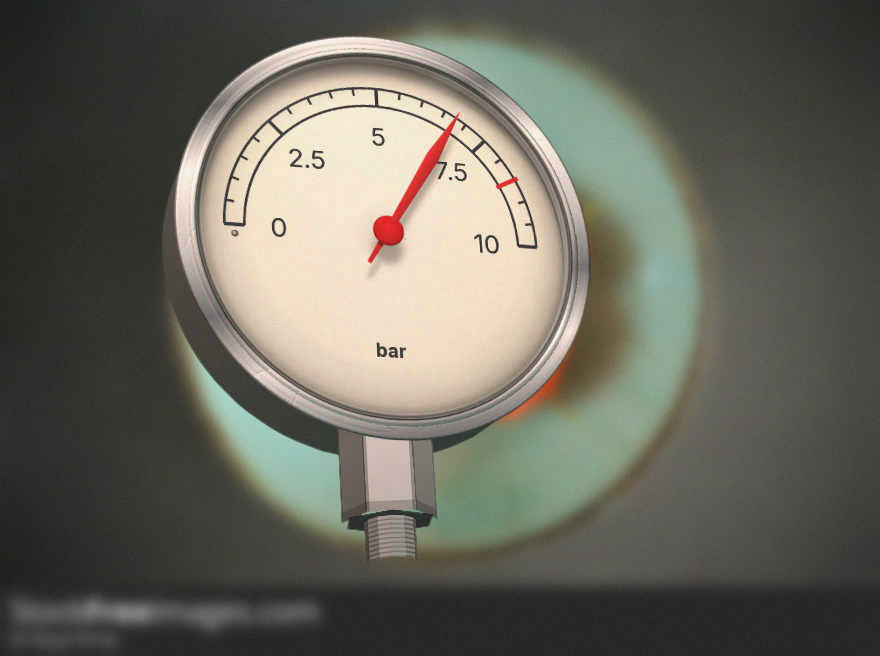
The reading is {"value": 6.75, "unit": "bar"}
